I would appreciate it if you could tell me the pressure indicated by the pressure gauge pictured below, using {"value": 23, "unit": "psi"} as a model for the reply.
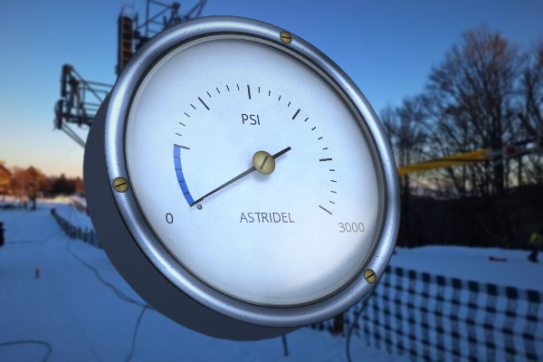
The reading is {"value": 0, "unit": "psi"}
